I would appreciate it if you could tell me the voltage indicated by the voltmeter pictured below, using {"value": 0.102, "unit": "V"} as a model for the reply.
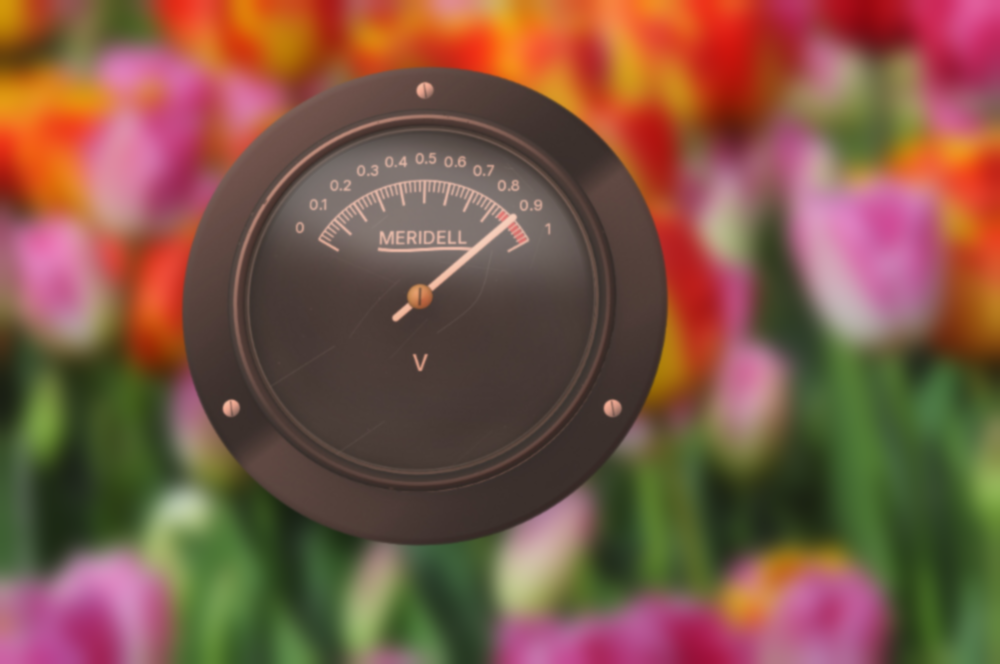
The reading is {"value": 0.9, "unit": "V"}
